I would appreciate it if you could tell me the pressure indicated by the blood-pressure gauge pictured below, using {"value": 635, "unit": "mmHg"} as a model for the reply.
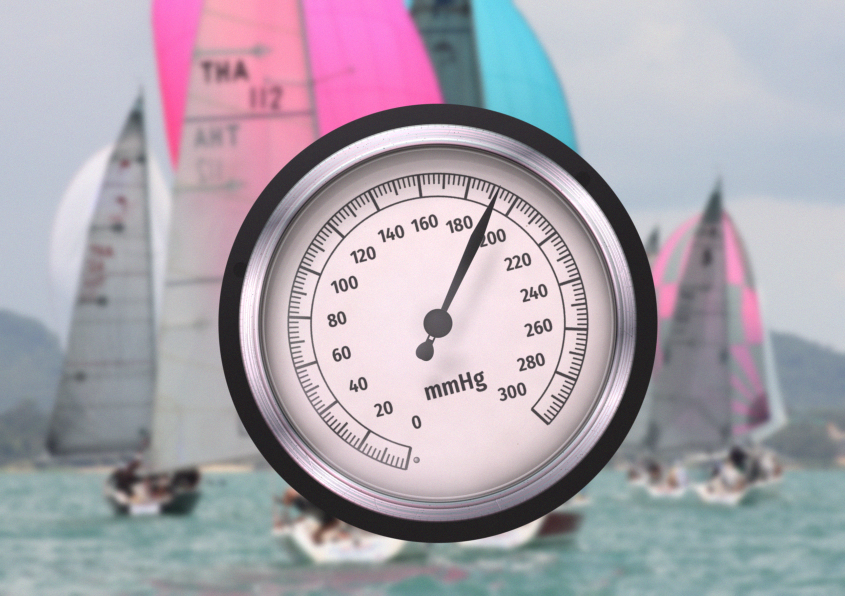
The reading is {"value": 192, "unit": "mmHg"}
